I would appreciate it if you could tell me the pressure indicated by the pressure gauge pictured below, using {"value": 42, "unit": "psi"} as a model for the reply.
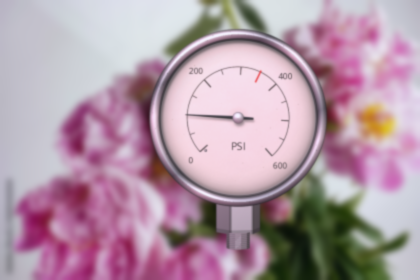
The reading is {"value": 100, "unit": "psi"}
